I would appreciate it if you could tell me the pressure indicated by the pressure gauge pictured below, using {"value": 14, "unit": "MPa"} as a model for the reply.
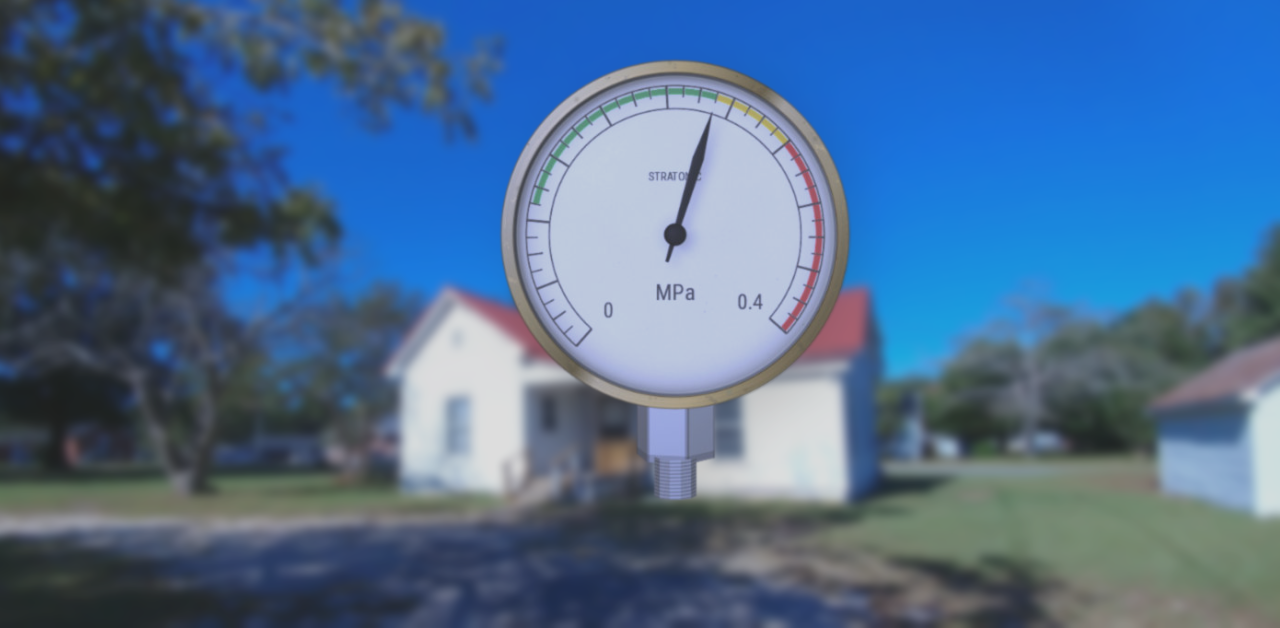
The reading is {"value": 0.23, "unit": "MPa"}
